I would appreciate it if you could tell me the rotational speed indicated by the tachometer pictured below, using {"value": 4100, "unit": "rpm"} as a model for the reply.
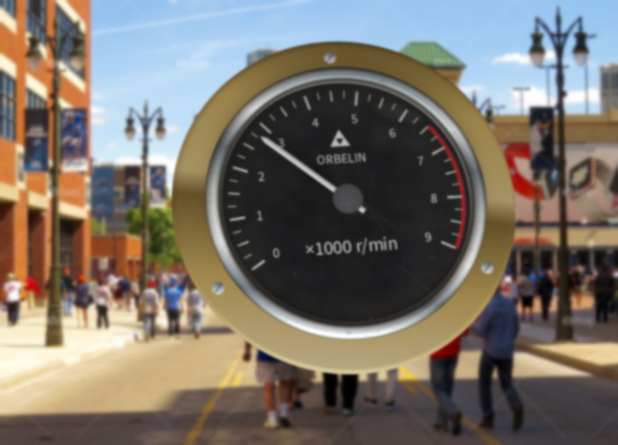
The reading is {"value": 2750, "unit": "rpm"}
